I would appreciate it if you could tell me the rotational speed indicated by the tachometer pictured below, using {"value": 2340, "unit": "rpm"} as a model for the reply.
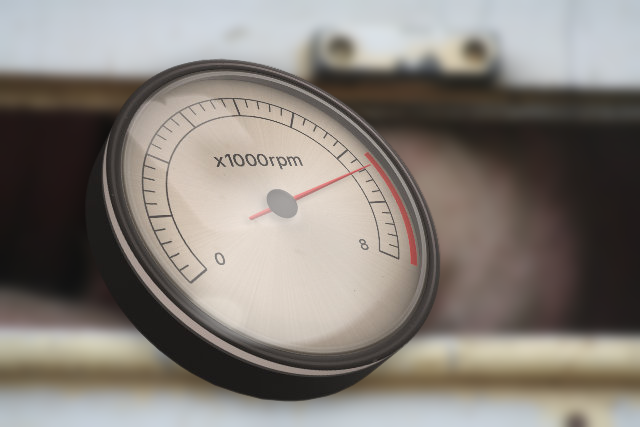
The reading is {"value": 6400, "unit": "rpm"}
